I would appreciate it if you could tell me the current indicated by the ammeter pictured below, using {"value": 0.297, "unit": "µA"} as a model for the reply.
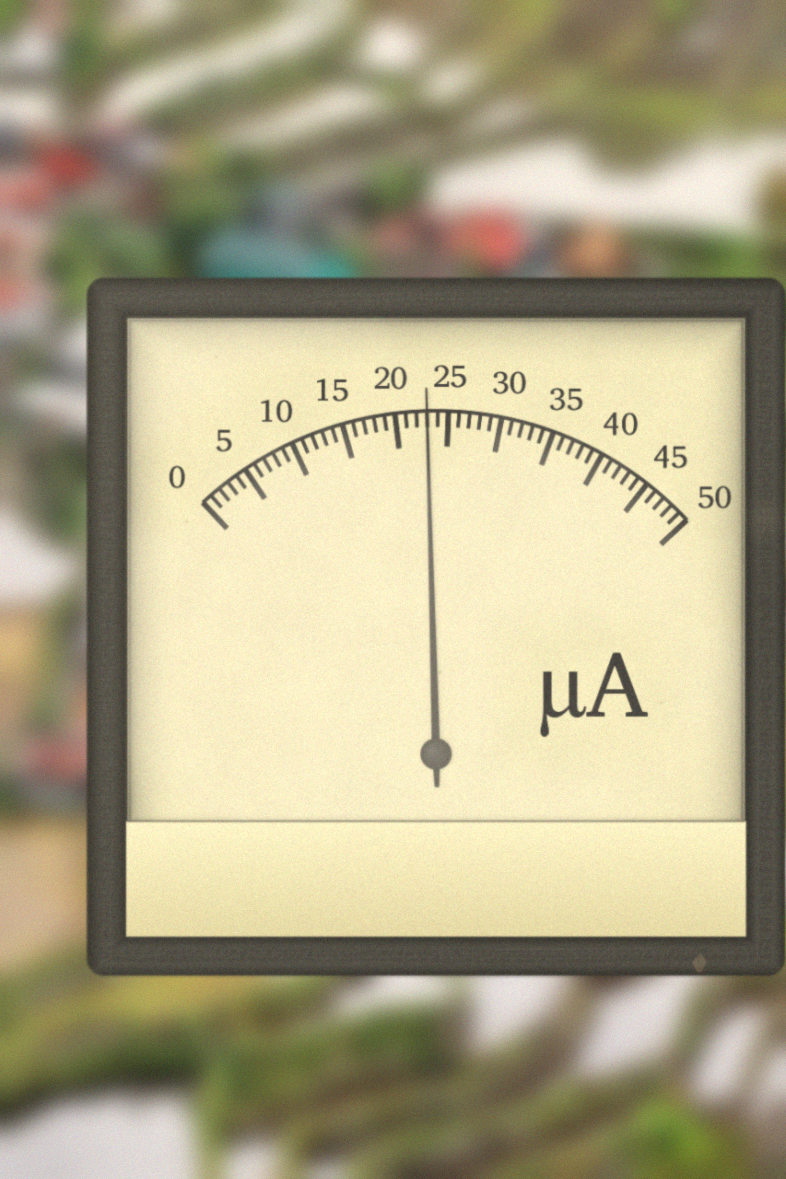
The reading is {"value": 23, "unit": "µA"}
